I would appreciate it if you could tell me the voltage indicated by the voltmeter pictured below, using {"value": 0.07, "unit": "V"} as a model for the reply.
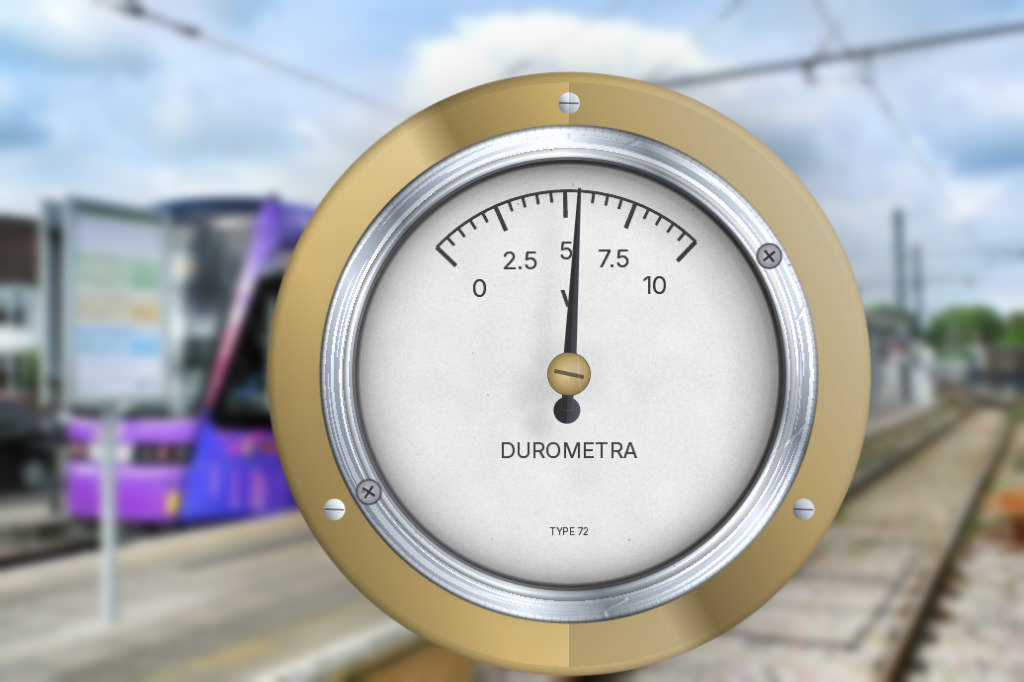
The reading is {"value": 5.5, "unit": "V"}
